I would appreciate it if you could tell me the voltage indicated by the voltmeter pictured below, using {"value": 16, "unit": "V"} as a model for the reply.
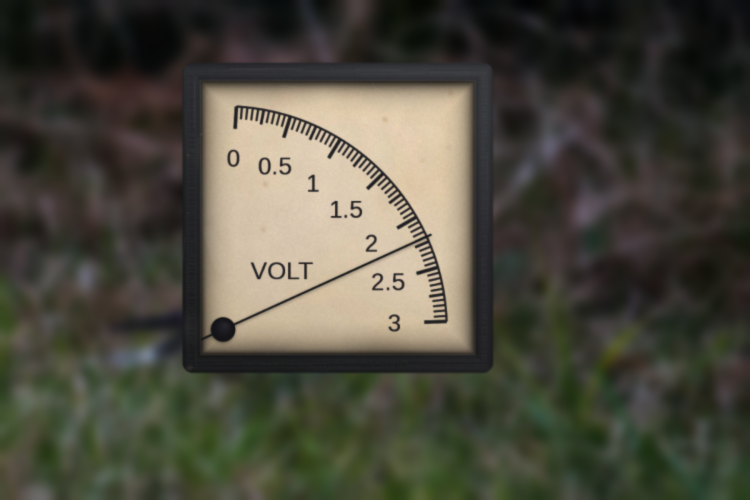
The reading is {"value": 2.2, "unit": "V"}
